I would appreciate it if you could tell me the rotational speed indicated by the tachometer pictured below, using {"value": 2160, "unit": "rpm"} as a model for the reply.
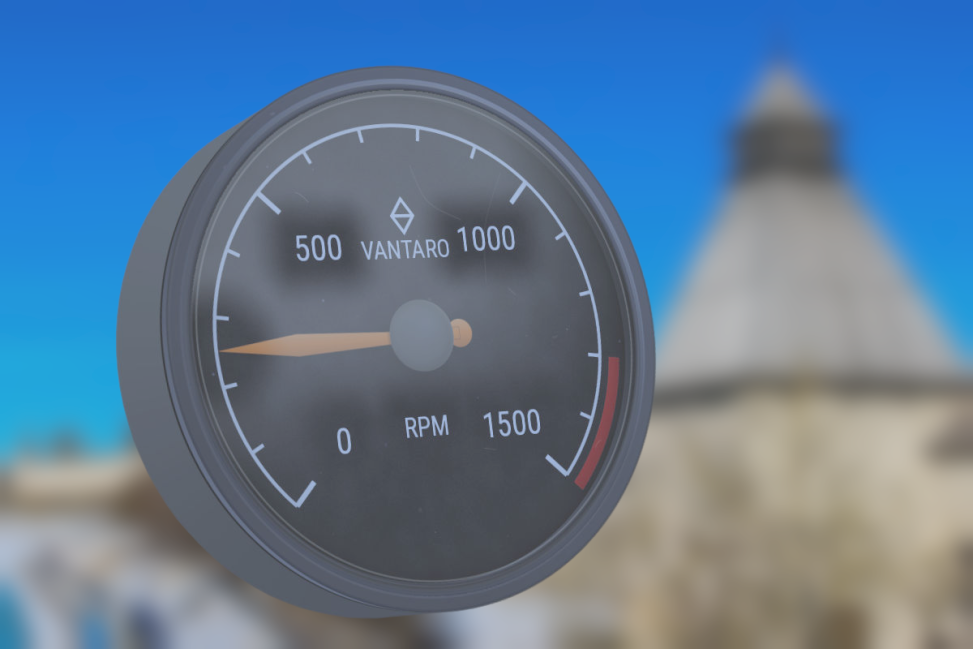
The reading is {"value": 250, "unit": "rpm"}
